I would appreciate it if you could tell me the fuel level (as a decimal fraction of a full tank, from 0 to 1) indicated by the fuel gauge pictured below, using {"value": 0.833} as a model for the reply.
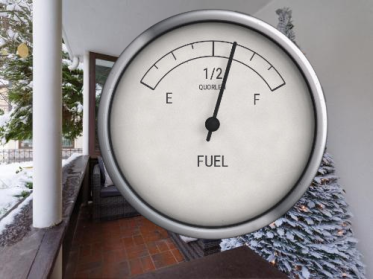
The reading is {"value": 0.625}
